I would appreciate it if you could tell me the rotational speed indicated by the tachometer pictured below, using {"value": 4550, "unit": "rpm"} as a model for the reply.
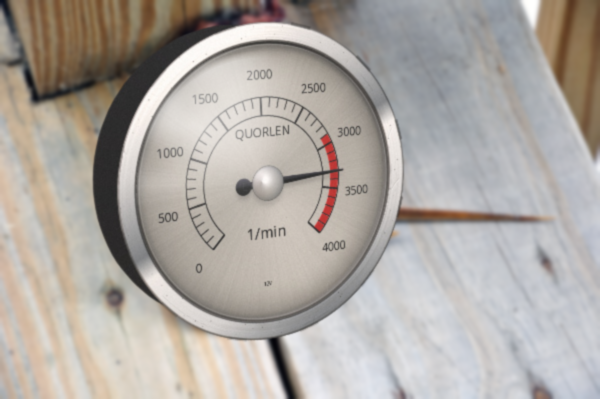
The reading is {"value": 3300, "unit": "rpm"}
